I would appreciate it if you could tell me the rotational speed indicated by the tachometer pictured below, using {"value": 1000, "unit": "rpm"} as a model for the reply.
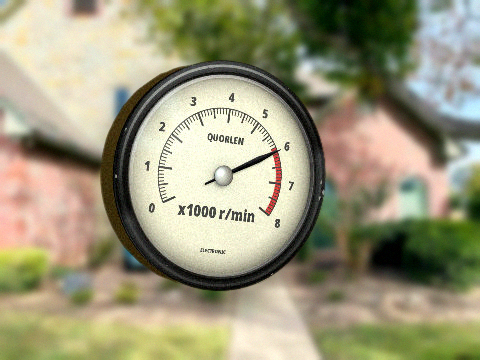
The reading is {"value": 6000, "unit": "rpm"}
